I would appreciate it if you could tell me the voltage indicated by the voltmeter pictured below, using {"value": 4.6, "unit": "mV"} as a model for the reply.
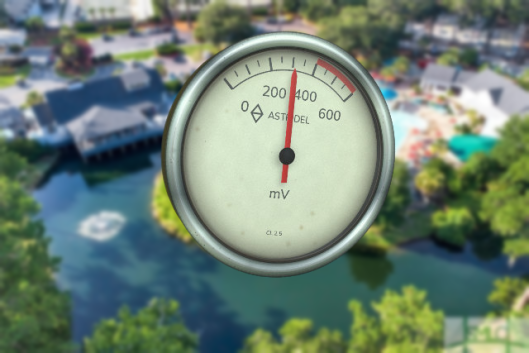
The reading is {"value": 300, "unit": "mV"}
